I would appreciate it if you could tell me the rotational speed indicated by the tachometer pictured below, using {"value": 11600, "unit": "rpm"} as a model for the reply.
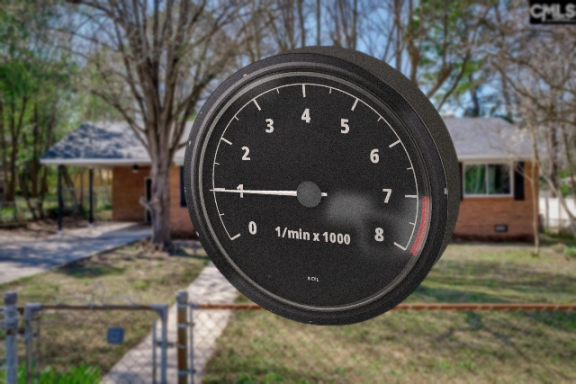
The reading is {"value": 1000, "unit": "rpm"}
